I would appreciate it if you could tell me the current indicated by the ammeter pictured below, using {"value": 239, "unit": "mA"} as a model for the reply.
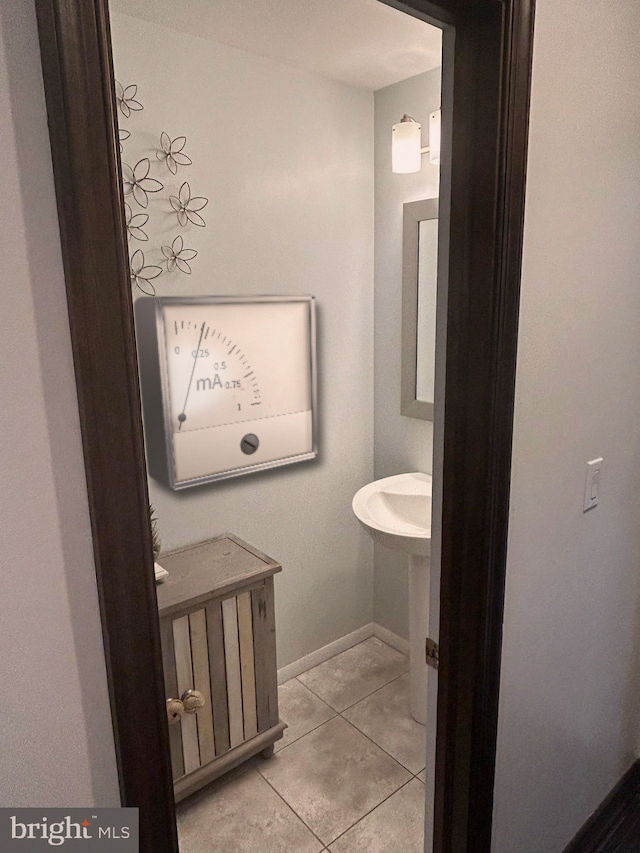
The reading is {"value": 0.2, "unit": "mA"}
